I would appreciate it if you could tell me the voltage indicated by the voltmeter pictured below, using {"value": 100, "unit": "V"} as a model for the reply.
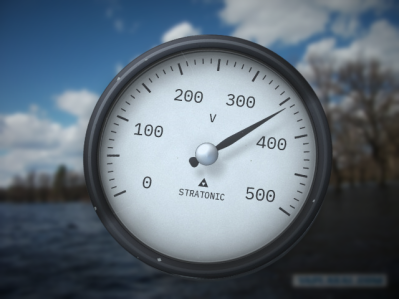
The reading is {"value": 360, "unit": "V"}
